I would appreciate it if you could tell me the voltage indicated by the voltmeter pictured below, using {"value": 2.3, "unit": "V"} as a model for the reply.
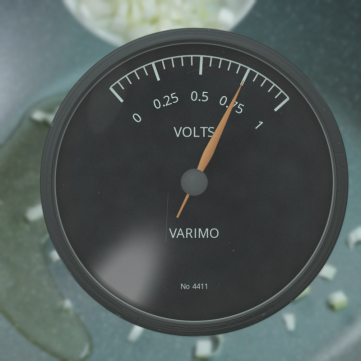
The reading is {"value": 0.75, "unit": "V"}
